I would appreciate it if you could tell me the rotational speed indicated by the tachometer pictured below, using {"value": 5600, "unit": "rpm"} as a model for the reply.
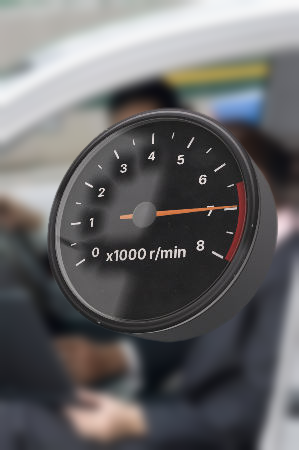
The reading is {"value": 7000, "unit": "rpm"}
